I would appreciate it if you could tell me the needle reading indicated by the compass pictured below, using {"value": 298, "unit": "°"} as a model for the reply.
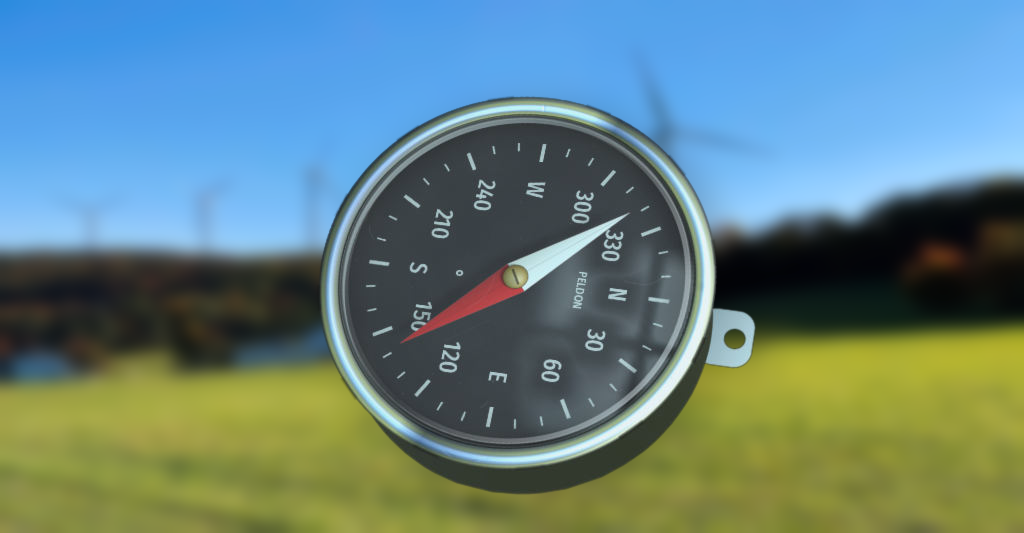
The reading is {"value": 140, "unit": "°"}
